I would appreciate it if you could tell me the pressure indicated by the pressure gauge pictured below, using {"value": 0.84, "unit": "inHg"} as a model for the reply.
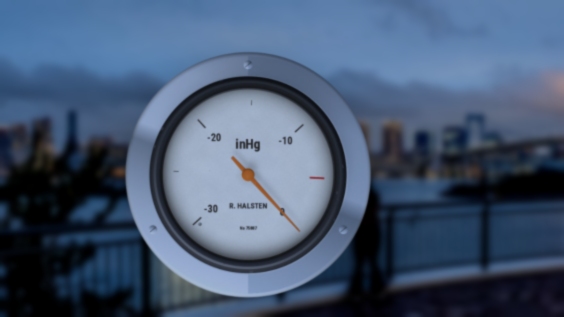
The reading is {"value": 0, "unit": "inHg"}
